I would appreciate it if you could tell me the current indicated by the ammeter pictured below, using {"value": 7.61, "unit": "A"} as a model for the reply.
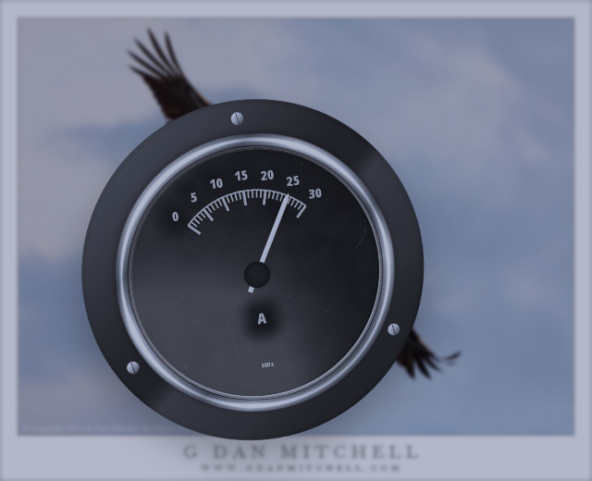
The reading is {"value": 25, "unit": "A"}
